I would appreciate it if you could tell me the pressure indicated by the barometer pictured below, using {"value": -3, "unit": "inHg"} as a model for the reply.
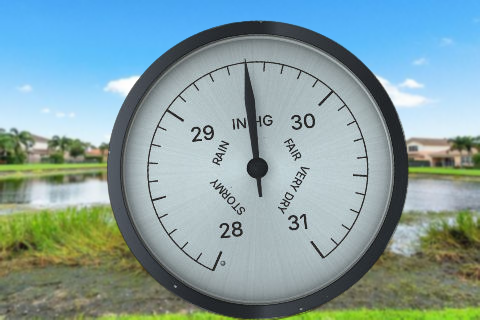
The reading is {"value": 29.5, "unit": "inHg"}
